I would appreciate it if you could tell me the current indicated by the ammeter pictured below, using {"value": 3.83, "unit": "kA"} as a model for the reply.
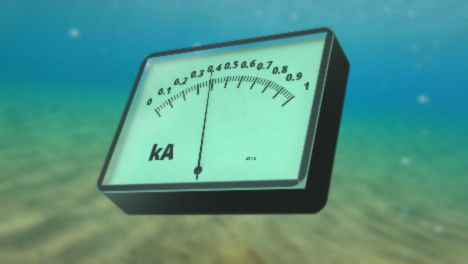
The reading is {"value": 0.4, "unit": "kA"}
